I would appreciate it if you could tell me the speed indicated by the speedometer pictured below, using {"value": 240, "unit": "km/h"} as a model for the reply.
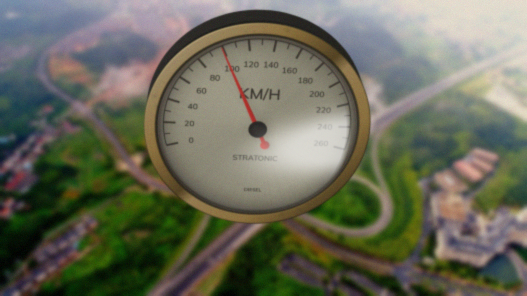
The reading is {"value": 100, "unit": "km/h"}
